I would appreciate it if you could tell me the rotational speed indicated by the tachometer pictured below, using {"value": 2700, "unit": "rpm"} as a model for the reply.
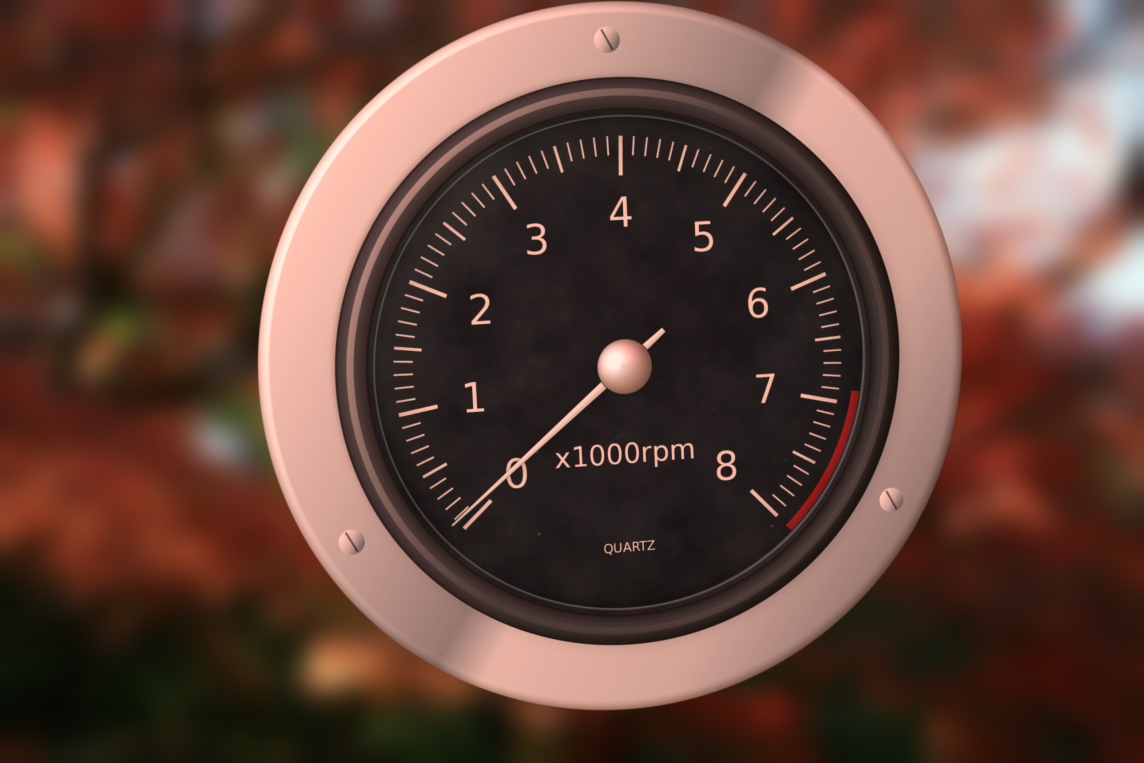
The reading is {"value": 100, "unit": "rpm"}
